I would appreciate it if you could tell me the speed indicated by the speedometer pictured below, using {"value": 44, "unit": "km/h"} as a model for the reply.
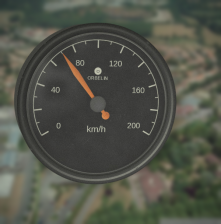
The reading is {"value": 70, "unit": "km/h"}
